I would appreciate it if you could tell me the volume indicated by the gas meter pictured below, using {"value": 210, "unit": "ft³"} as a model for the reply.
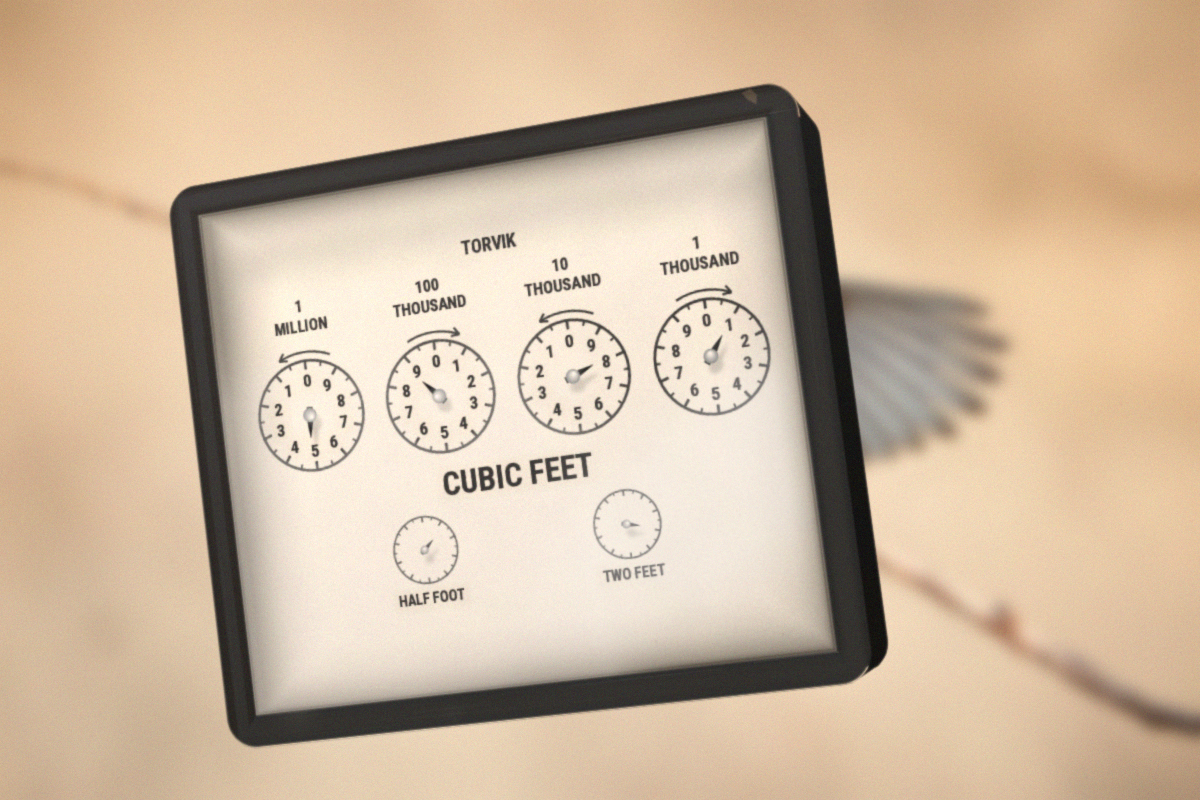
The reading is {"value": 488100, "unit": "ft³"}
